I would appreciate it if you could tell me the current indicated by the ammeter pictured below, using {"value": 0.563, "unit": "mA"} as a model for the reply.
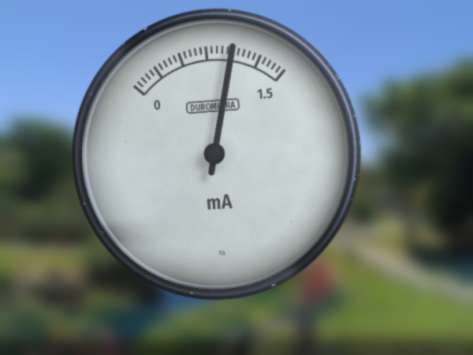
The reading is {"value": 1, "unit": "mA"}
